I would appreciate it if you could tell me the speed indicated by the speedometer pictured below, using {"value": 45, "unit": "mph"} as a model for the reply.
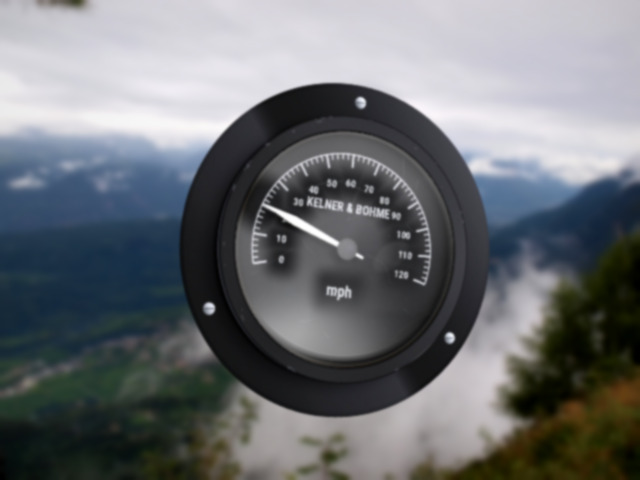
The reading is {"value": 20, "unit": "mph"}
